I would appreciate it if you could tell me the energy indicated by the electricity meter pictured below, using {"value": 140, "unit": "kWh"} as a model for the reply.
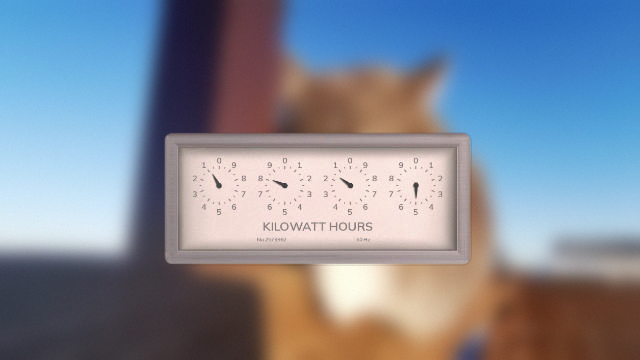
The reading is {"value": 815, "unit": "kWh"}
